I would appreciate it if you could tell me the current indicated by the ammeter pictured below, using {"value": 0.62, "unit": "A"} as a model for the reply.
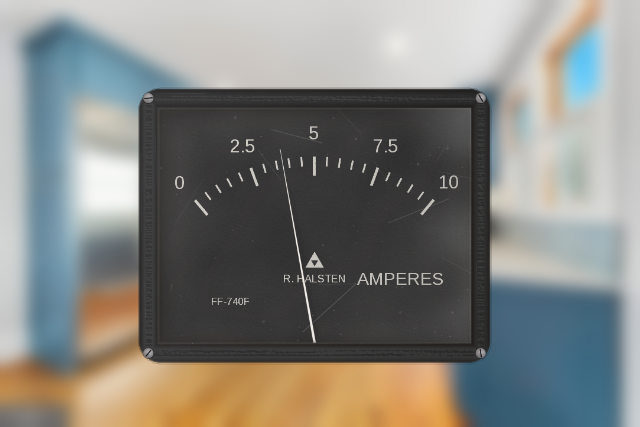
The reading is {"value": 3.75, "unit": "A"}
